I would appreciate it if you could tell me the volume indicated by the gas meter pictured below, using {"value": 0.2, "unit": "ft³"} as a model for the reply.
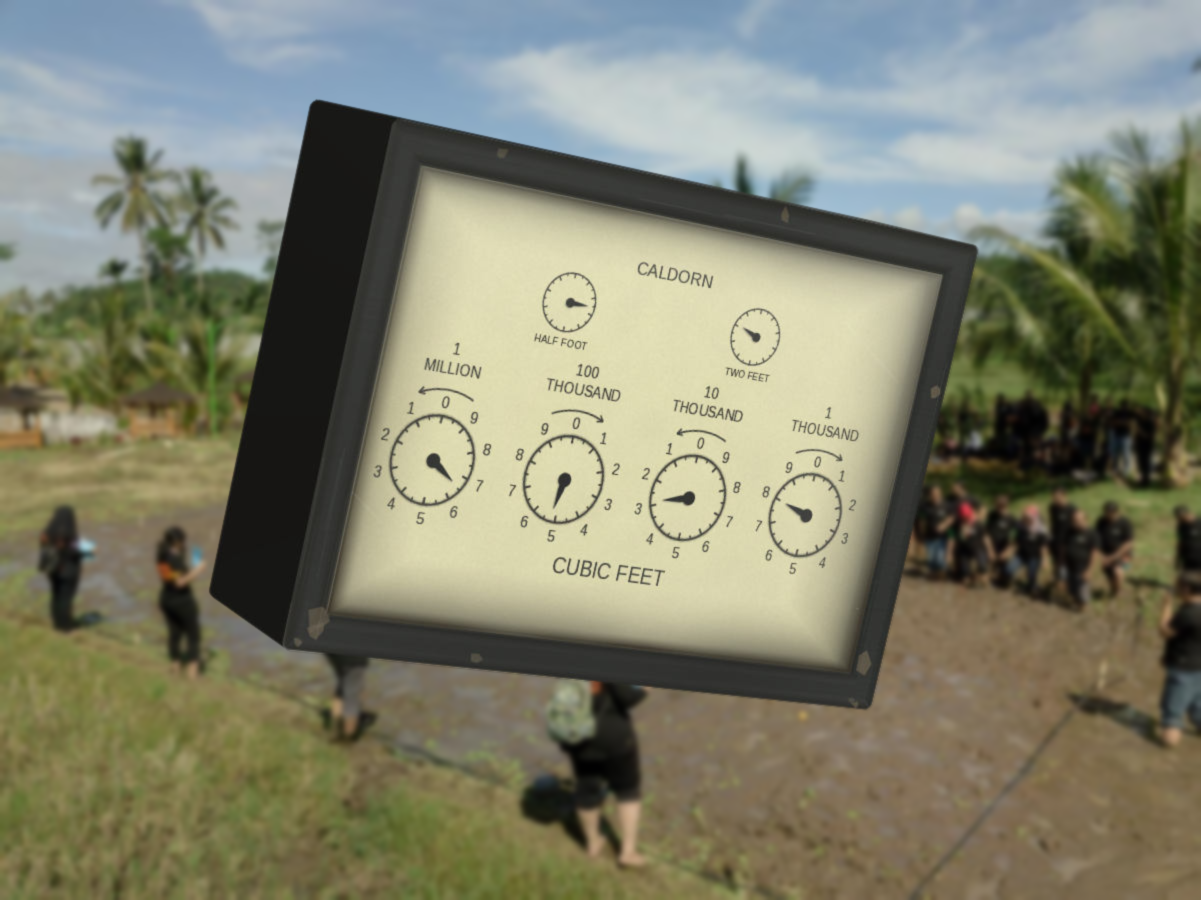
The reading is {"value": 652800, "unit": "ft³"}
